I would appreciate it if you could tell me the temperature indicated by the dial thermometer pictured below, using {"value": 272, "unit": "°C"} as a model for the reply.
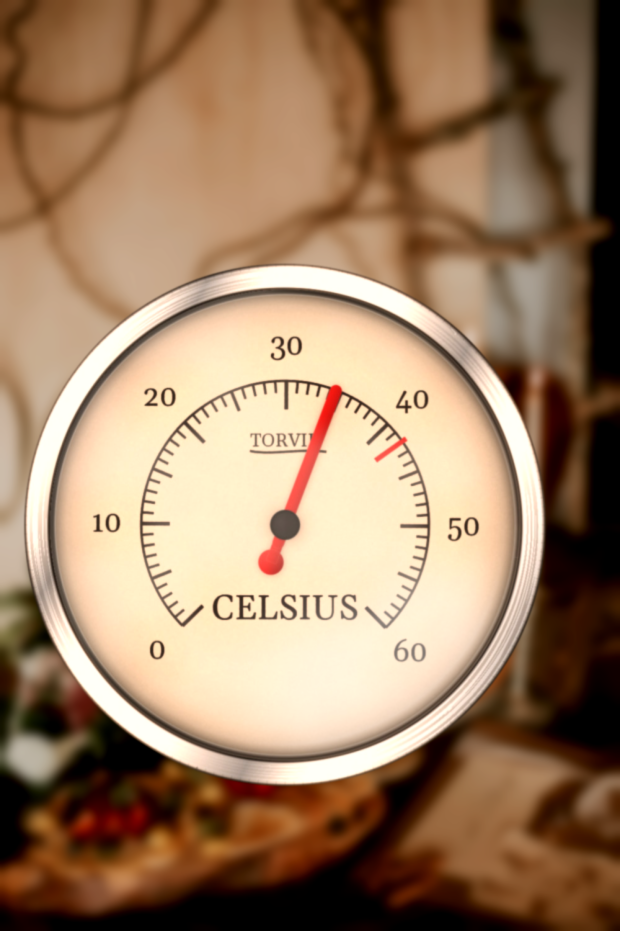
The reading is {"value": 34.5, "unit": "°C"}
